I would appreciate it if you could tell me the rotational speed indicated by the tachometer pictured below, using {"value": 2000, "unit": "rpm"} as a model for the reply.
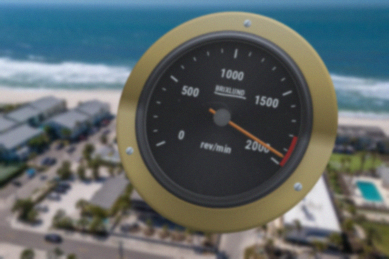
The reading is {"value": 1950, "unit": "rpm"}
